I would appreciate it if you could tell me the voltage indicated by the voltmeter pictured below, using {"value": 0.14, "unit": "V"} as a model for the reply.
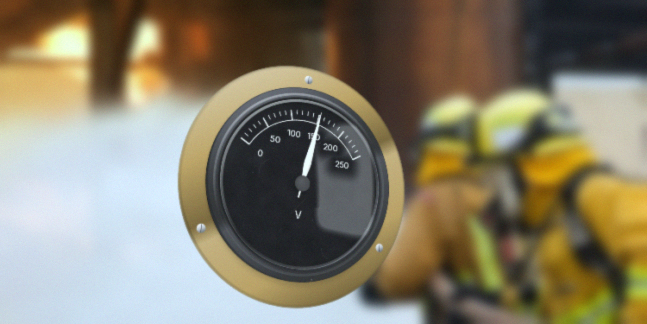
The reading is {"value": 150, "unit": "V"}
